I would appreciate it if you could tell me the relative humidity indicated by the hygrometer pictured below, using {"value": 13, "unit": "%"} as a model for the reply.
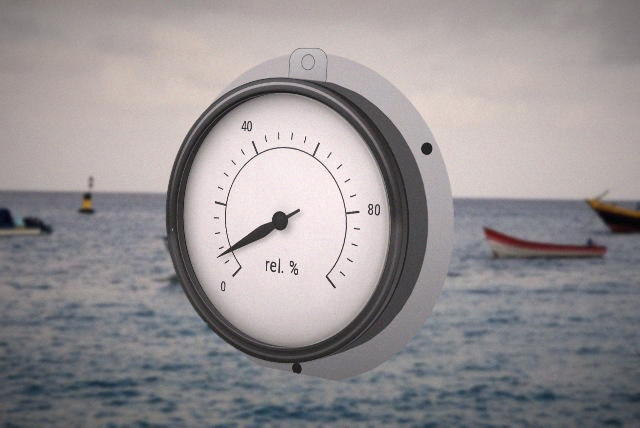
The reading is {"value": 6, "unit": "%"}
